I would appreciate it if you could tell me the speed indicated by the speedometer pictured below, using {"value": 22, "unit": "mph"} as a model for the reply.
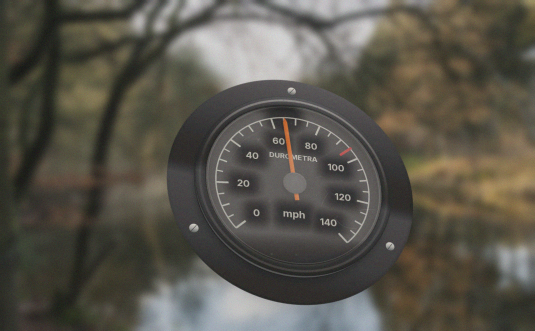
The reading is {"value": 65, "unit": "mph"}
